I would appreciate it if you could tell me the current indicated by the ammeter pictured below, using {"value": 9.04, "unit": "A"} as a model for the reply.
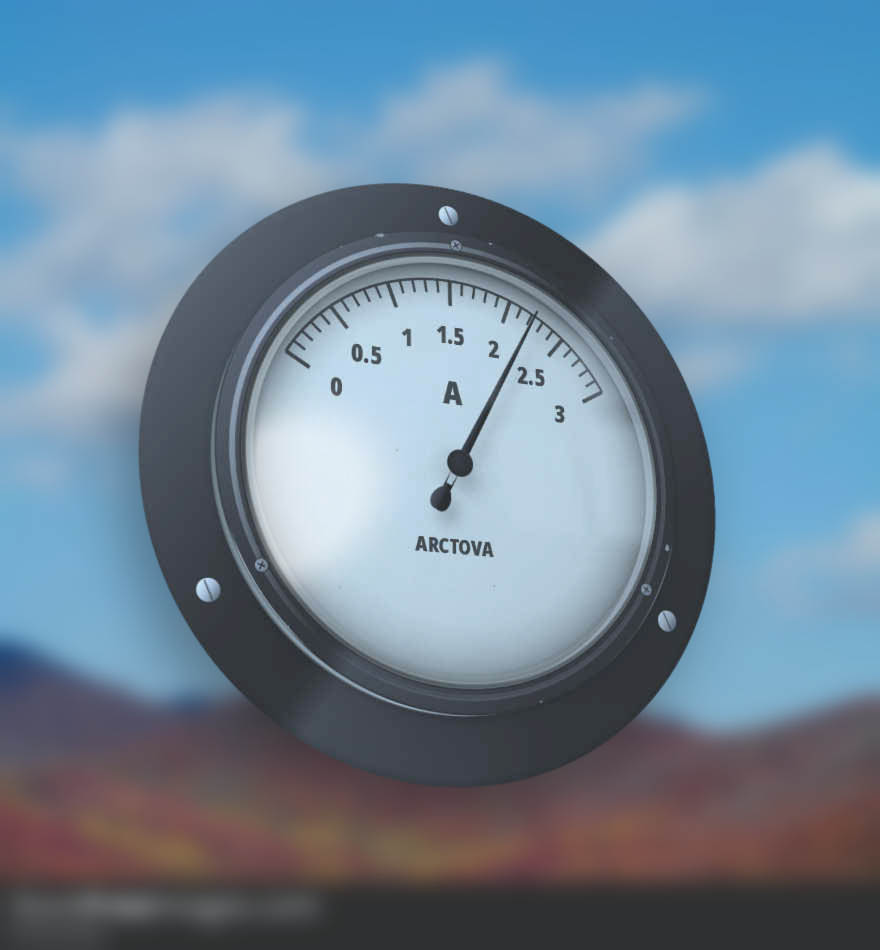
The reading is {"value": 2.2, "unit": "A"}
